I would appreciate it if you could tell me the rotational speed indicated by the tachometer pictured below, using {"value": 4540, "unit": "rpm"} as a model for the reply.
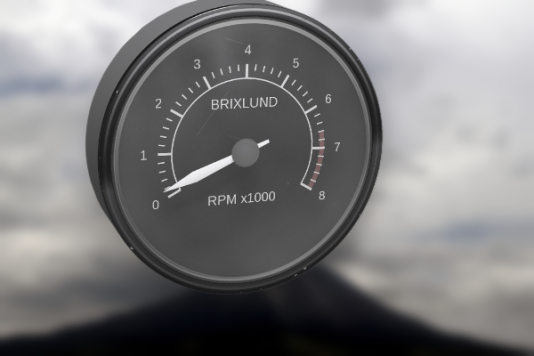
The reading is {"value": 200, "unit": "rpm"}
